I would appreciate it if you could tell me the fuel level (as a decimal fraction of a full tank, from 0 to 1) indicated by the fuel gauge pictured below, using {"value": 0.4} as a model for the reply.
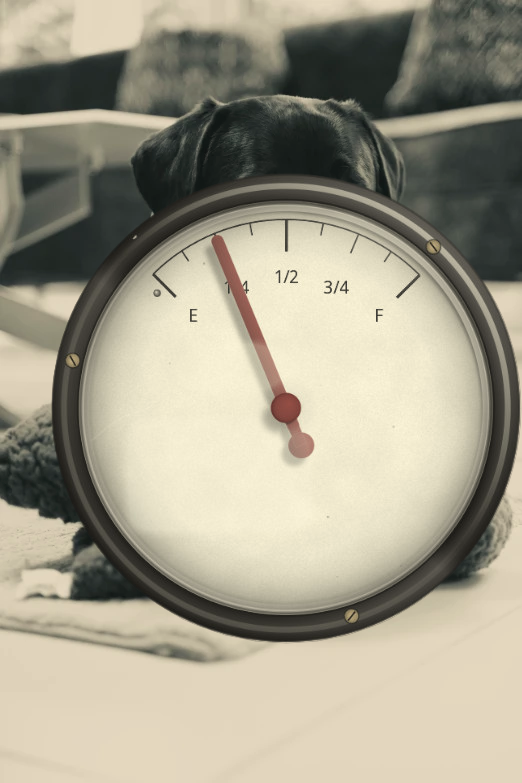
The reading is {"value": 0.25}
